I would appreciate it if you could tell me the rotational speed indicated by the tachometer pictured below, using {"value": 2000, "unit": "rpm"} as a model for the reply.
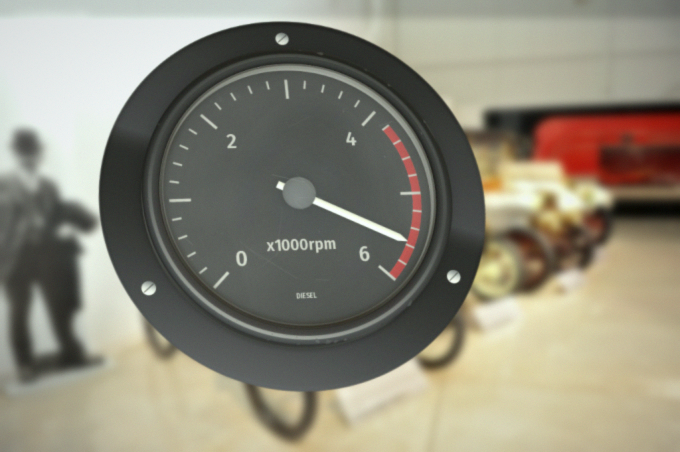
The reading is {"value": 5600, "unit": "rpm"}
